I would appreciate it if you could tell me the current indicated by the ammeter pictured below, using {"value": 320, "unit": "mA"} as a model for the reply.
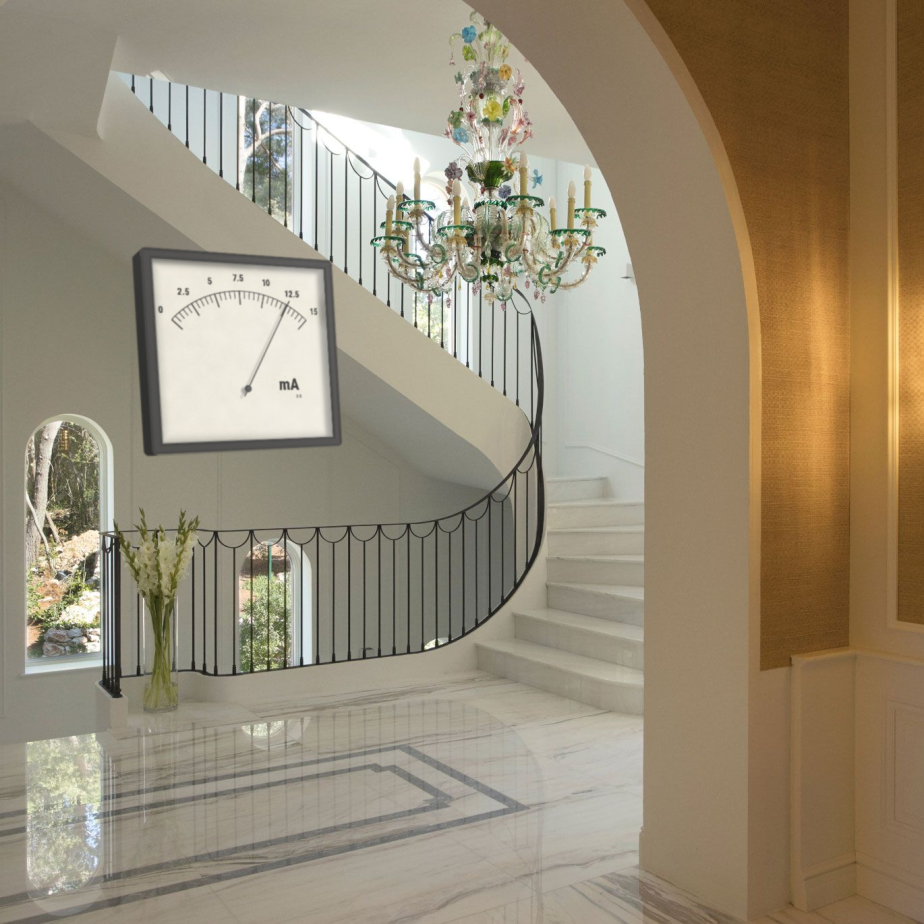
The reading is {"value": 12.5, "unit": "mA"}
